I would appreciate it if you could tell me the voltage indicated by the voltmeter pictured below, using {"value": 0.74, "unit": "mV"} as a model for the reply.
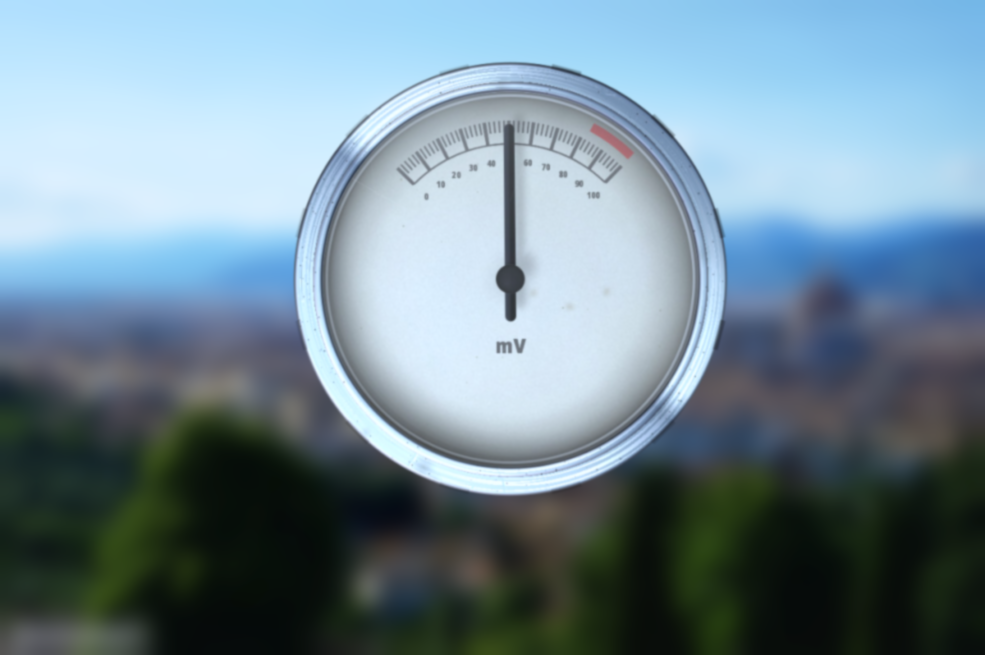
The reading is {"value": 50, "unit": "mV"}
